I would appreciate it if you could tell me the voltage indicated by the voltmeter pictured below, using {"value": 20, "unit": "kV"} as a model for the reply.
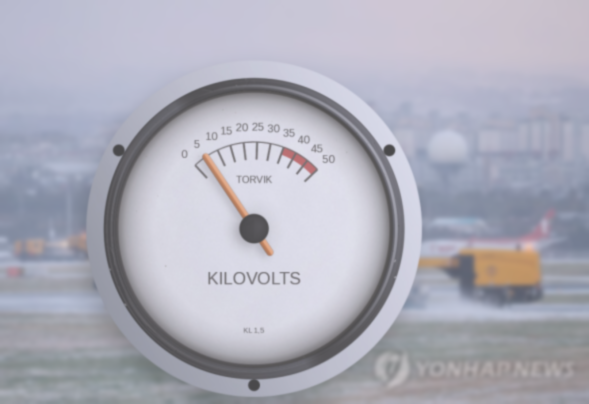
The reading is {"value": 5, "unit": "kV"}
